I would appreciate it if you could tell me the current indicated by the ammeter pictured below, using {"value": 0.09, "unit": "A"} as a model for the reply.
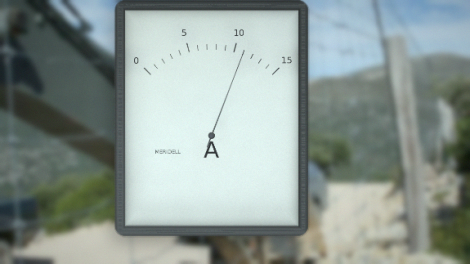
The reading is {"value": 11, "unit": "A"}
